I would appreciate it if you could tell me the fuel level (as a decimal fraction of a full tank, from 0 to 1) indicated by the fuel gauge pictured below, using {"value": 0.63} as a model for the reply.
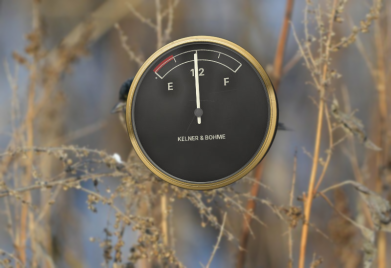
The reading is {"value": 0.5}
